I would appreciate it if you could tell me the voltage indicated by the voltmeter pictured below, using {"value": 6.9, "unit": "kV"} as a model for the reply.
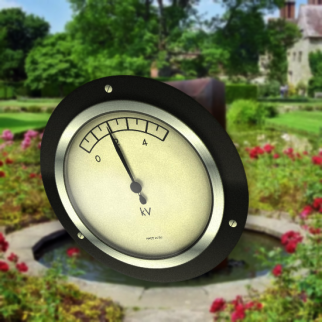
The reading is {"value": 2, "unit": "kV"}
